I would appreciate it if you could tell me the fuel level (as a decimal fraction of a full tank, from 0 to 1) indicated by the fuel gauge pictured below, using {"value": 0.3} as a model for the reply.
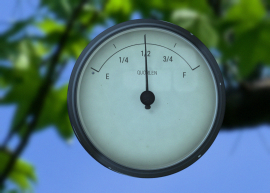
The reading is {"value": 0.5}
